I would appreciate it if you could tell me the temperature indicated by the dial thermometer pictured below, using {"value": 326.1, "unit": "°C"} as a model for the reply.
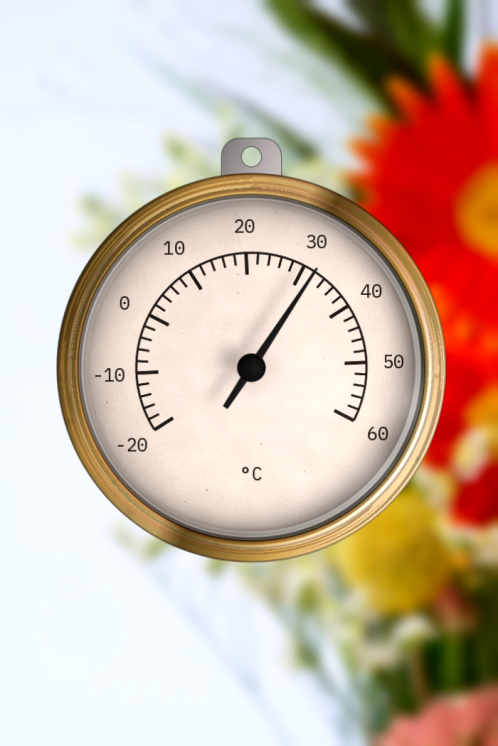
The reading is {"value": 32, "unit": "°C"}
